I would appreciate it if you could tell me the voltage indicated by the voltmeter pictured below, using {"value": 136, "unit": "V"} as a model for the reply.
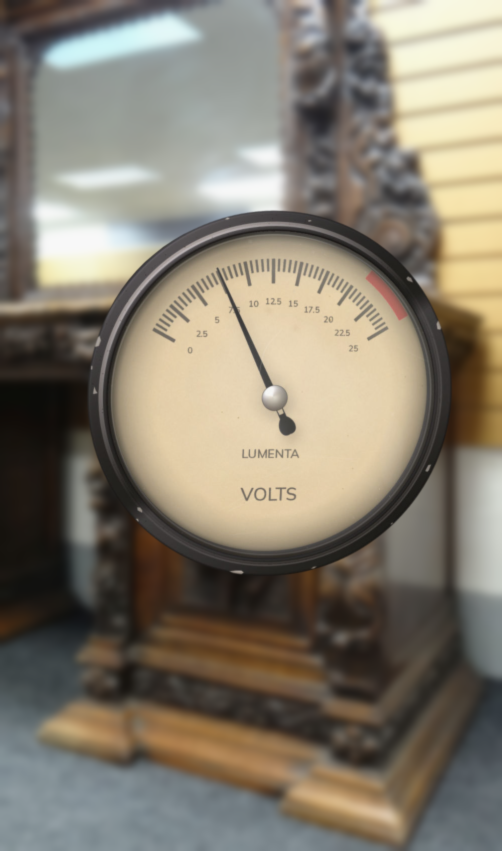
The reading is {"value": 7.5, "unit": "V"}
